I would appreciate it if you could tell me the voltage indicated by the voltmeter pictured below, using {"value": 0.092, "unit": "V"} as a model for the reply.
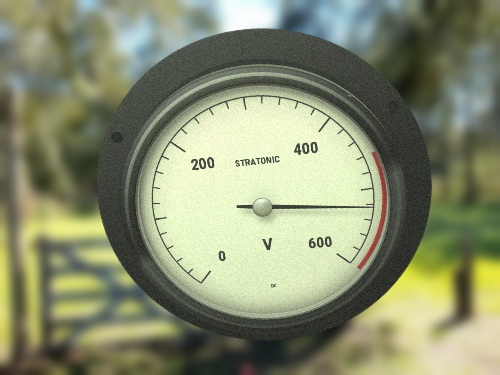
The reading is {"value": 520, "unit": "V"}
